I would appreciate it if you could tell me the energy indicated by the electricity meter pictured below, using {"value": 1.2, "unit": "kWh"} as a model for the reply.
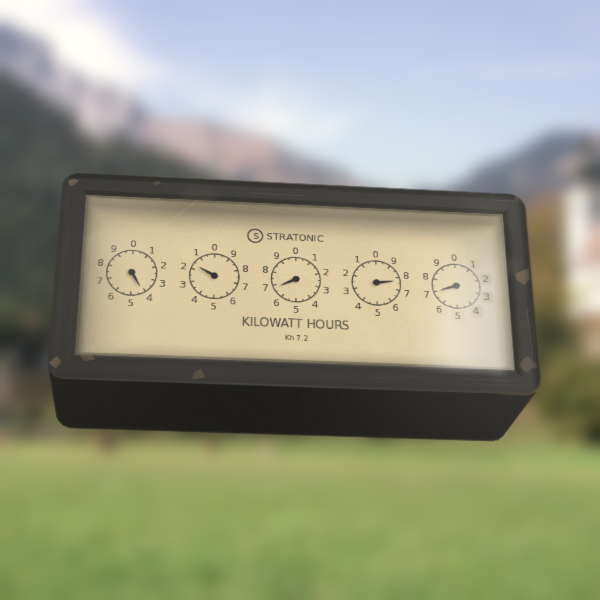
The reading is {"value": 41677, "unit": "kWh"}
